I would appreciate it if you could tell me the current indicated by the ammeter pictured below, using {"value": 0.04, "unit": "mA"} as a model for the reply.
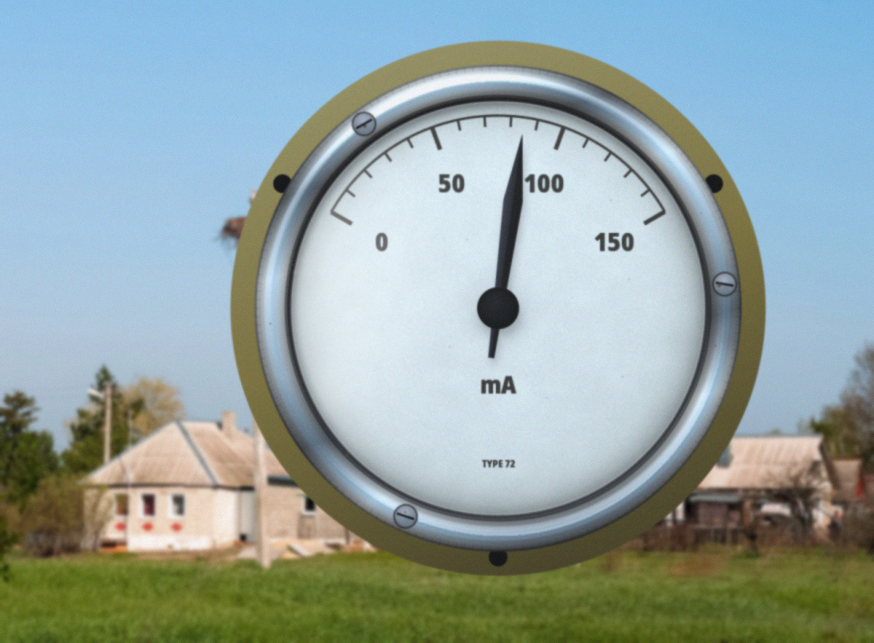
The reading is {"value": 85, "unit": "mA"}
